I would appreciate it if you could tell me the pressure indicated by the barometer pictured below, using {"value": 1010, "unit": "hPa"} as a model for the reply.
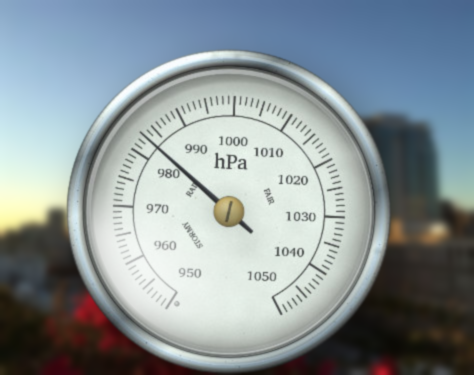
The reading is {"value": 983, "unit": "hPa"}
